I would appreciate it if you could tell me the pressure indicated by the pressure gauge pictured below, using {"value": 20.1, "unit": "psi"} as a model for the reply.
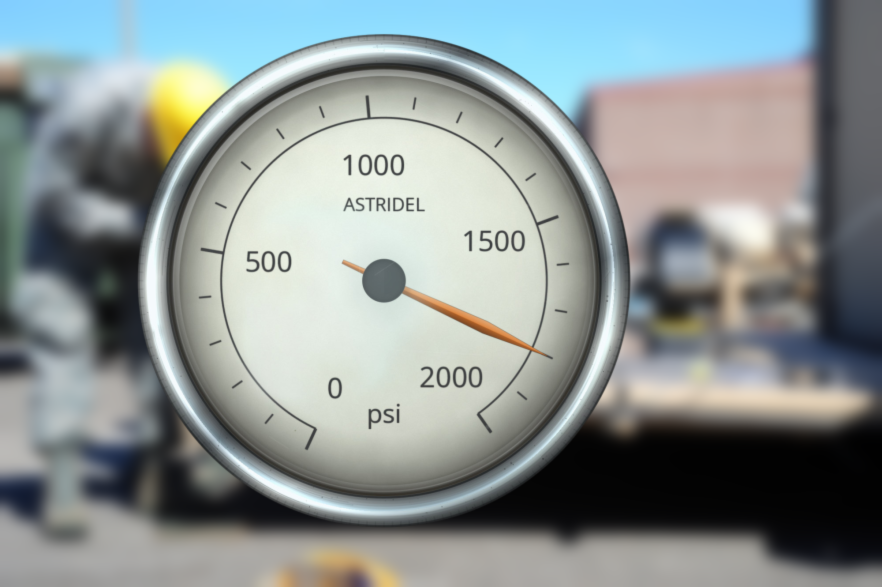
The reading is {"value": 1800, "unit": "psi"}
